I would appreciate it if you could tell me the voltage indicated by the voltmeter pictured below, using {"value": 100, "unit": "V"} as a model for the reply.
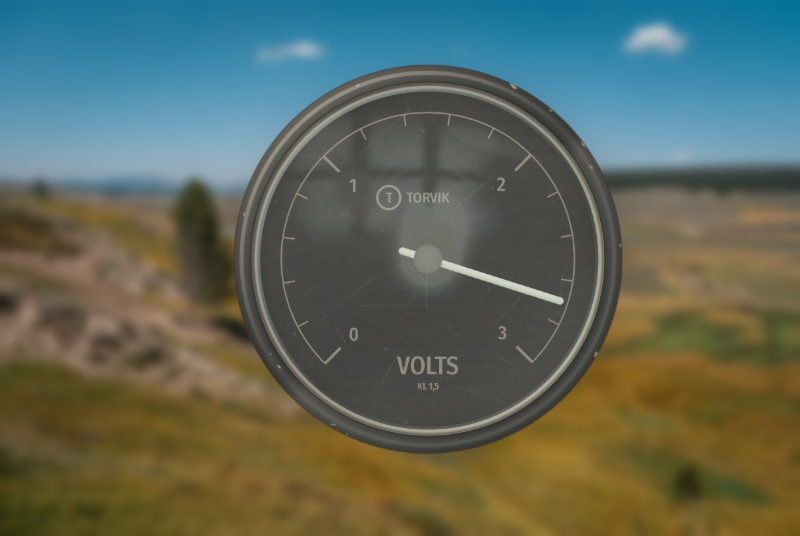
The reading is {"value": 2.7, "unit": "V"}
